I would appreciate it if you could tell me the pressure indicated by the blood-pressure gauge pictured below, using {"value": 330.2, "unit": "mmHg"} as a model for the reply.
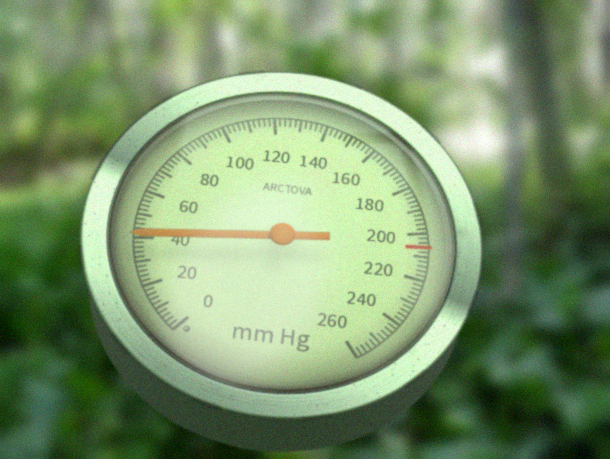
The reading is {"value": 40, "unit": "mmHg"}
